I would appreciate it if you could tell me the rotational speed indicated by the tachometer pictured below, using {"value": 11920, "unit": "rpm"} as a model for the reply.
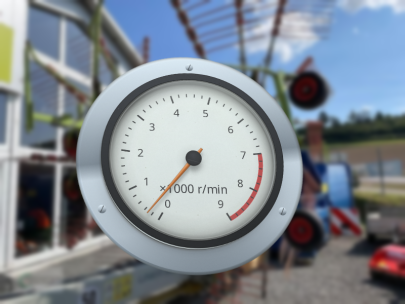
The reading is {"value": 300, "unit": "rpm"}
